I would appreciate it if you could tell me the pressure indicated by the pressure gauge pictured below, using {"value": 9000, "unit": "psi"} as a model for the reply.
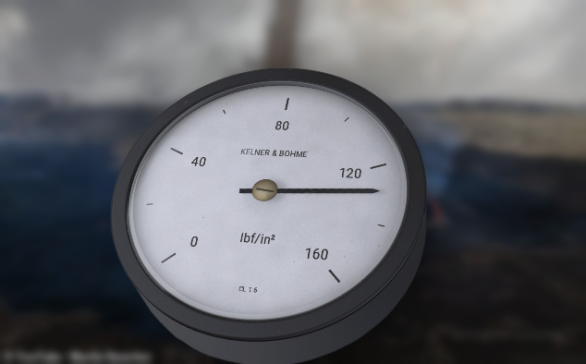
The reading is {"value": 130, "unit": "psi"}
